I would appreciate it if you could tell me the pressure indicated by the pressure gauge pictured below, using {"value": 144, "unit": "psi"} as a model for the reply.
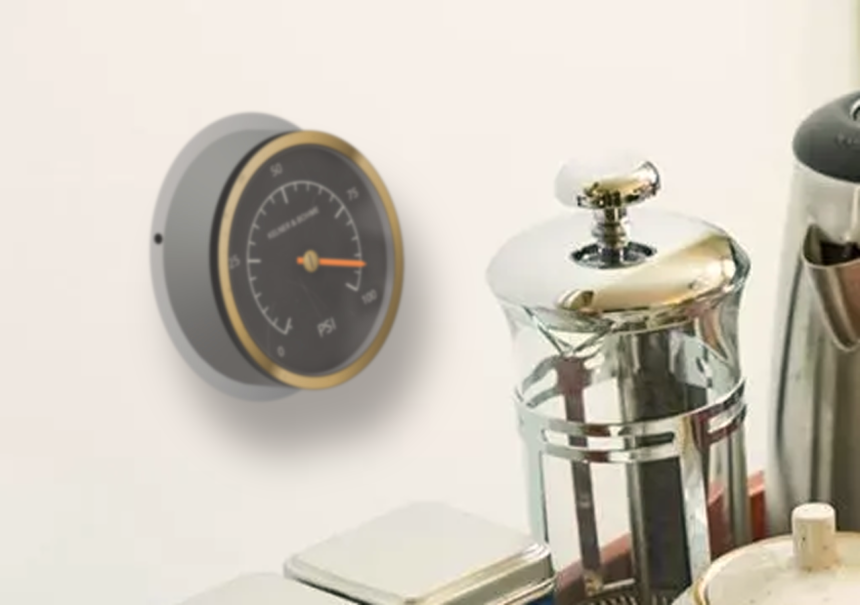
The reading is {"value": 92.5, "unit": "psi"}
